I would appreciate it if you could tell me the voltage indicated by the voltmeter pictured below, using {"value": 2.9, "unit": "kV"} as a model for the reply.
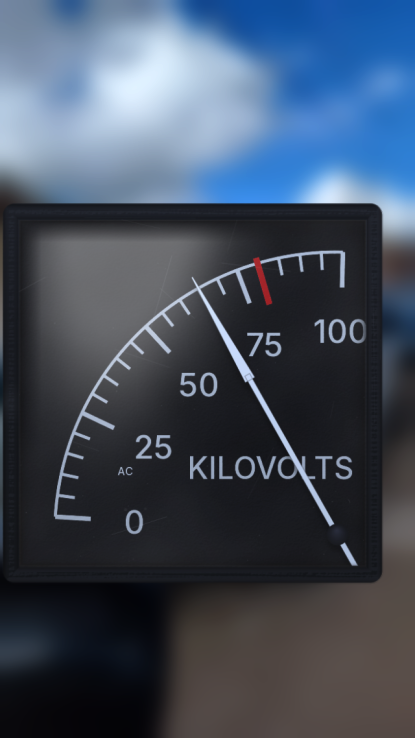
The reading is {"value": 65, "unit": "kV"}
